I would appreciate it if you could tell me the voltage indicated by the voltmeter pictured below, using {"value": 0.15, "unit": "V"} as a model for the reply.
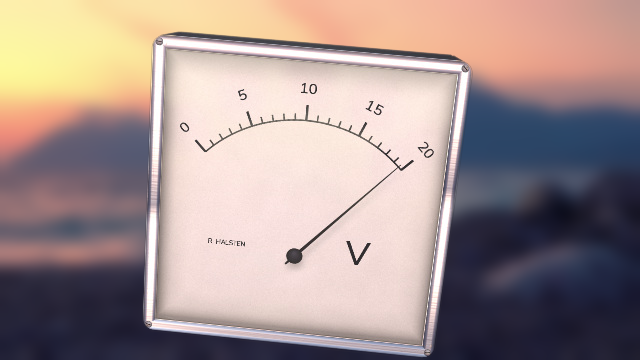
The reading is {"value": 19.5, "unit": "V"}
